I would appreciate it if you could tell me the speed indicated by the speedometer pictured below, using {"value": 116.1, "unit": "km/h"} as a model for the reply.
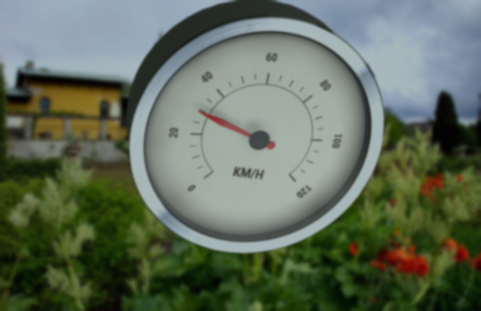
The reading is {"value": 30, "unit": "km/h"}
